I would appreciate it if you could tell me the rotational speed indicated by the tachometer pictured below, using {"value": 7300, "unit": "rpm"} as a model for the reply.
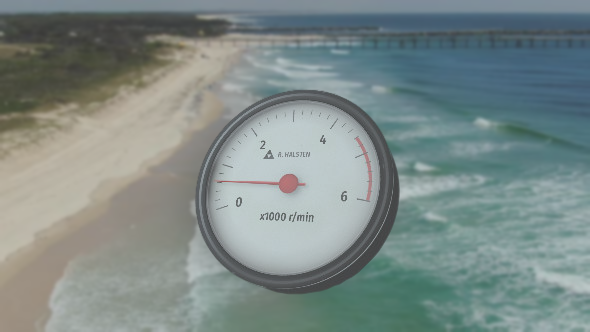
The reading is {"value": 600, "unit": "rpm"}
